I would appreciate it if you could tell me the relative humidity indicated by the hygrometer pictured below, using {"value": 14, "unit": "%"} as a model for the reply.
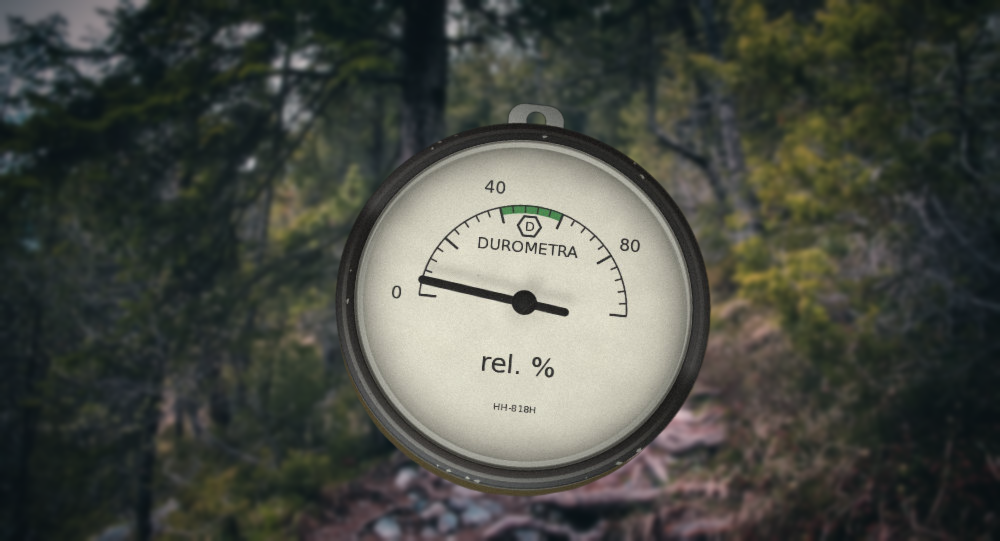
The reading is {"value": 4, "unit": "%"}
